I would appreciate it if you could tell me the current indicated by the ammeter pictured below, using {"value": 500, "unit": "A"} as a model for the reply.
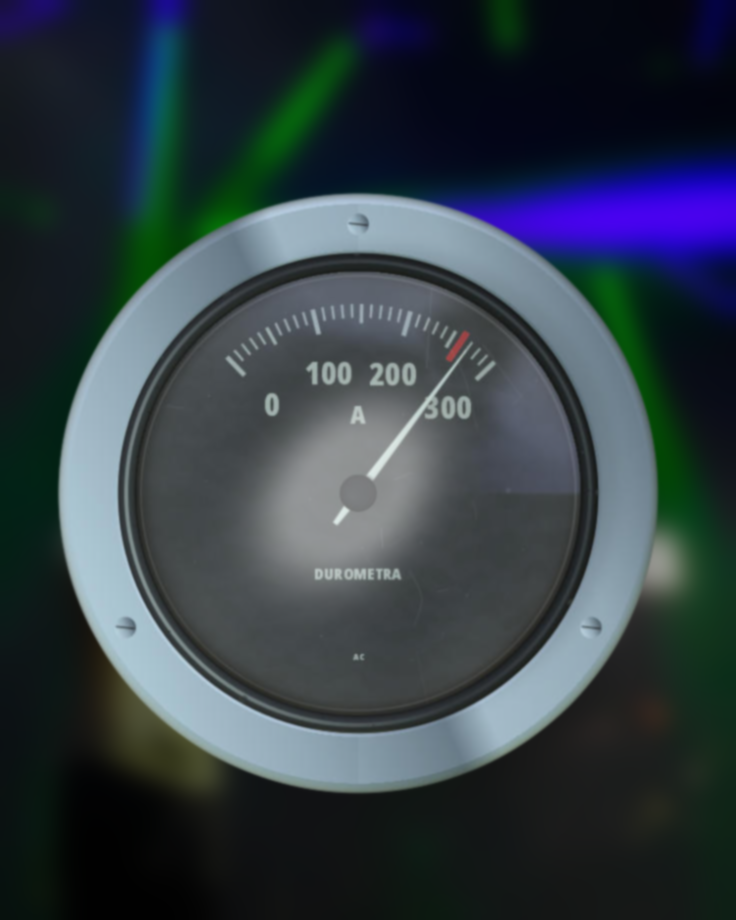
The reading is {"value": 270, "unit": "A"}
